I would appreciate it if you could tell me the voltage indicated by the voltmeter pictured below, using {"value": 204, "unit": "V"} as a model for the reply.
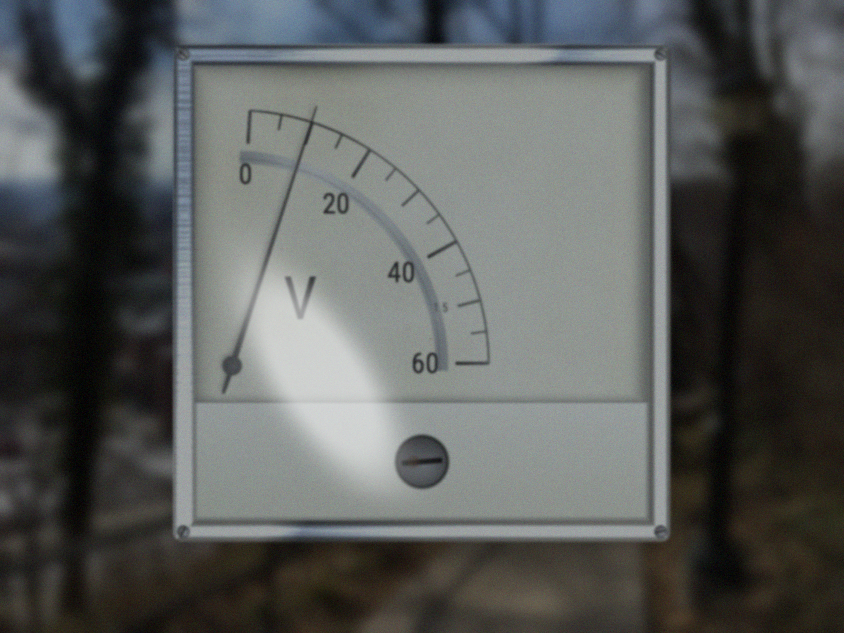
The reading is {"value": 10, "unit": "V"}
